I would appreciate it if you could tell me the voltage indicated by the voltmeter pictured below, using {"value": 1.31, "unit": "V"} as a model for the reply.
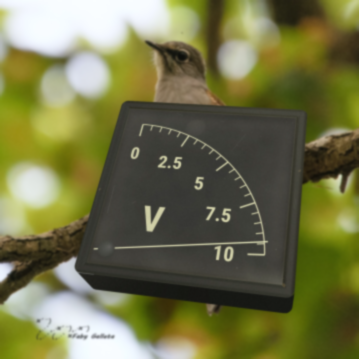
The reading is {"value": 9.5, "unit": "V"}
